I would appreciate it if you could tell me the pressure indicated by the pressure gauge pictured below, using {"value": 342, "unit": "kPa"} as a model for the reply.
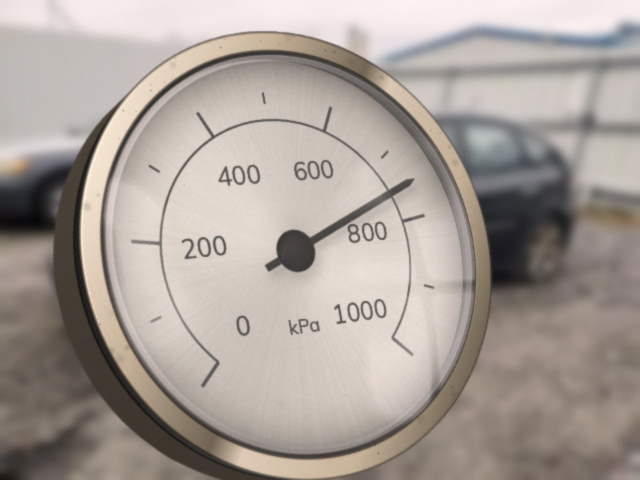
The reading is {"value": 750, "unit": "kPa"}
